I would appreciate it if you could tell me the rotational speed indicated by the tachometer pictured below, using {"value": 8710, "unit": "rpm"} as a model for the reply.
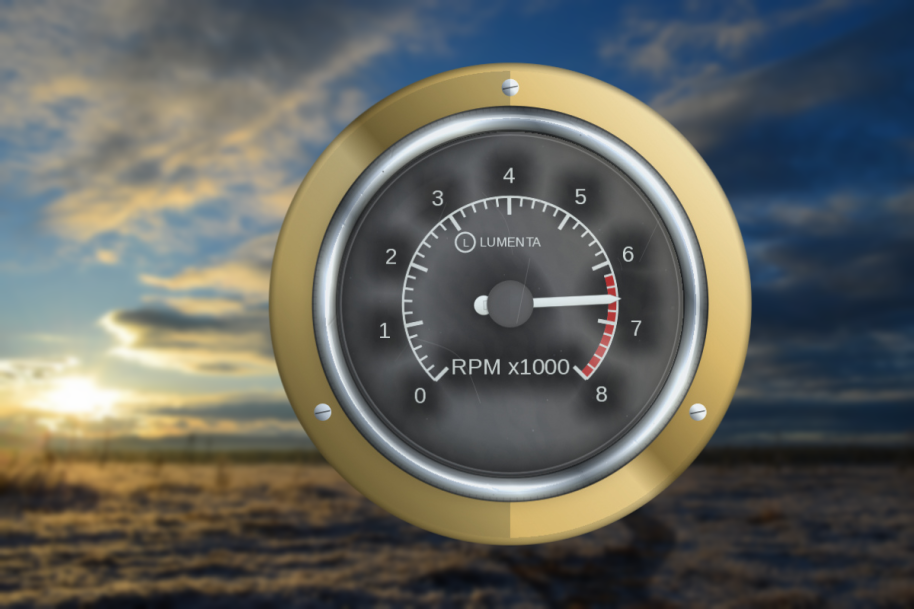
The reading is {"value": 6600, "unit": "rpm"}
